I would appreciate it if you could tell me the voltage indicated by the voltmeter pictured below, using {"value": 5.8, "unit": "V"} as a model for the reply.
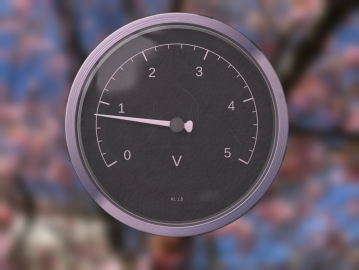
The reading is {"value": 0.8, "unit": "V"}
